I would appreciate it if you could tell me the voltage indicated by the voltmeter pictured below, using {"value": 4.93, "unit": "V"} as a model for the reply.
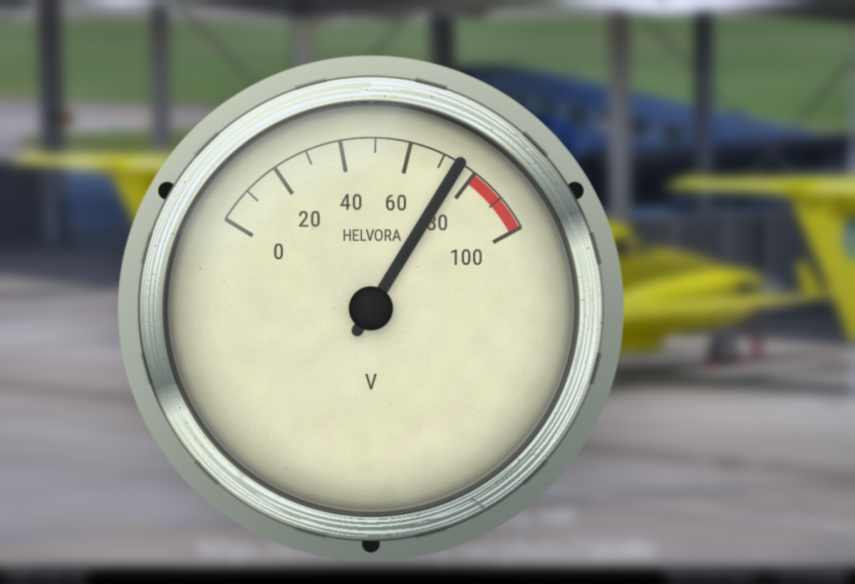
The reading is {"value": 75, "unit": "V"}
